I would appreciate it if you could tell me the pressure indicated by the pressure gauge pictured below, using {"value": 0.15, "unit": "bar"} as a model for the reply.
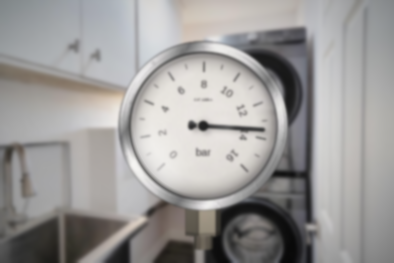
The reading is {"value": 13.5, "unit": "bar"}
